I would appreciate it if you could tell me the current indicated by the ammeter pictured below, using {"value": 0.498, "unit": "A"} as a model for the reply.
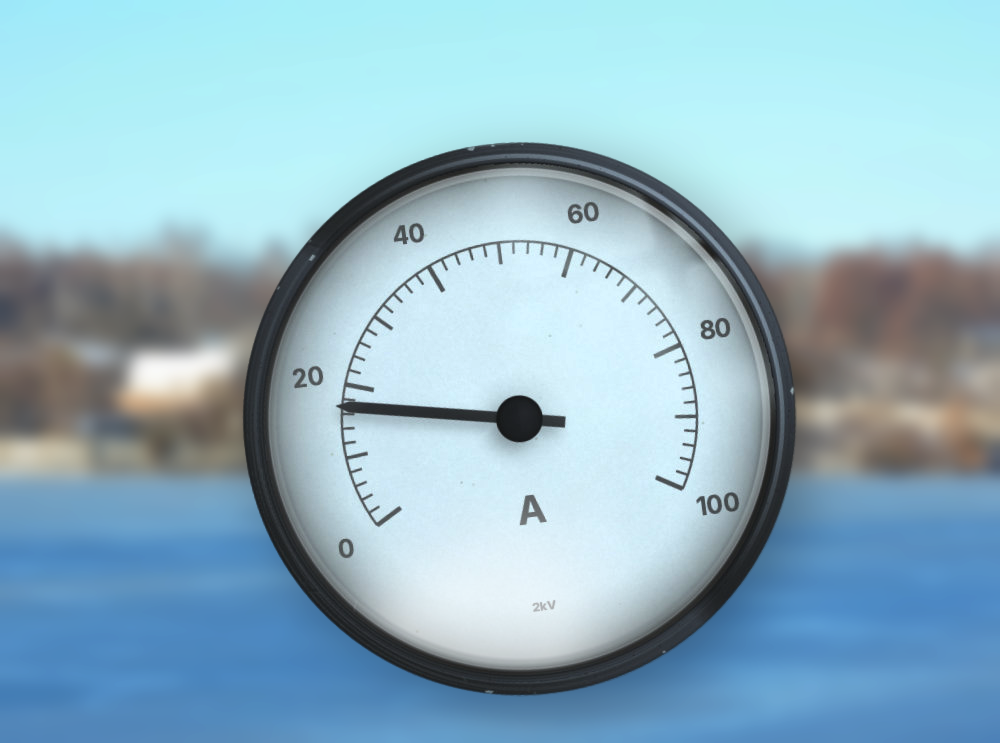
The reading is {"value": 17, "unit": "A"}
